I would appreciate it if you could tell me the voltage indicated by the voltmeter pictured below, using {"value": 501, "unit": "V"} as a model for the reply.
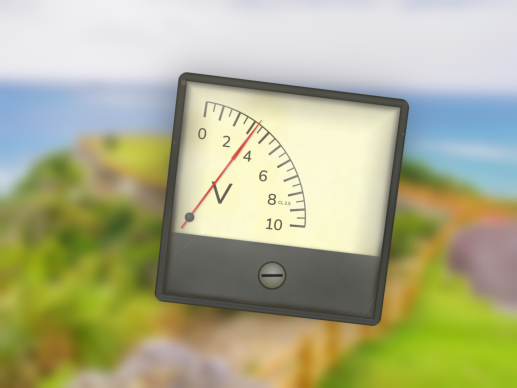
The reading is {"value": 3.25, "unit": "V"}
